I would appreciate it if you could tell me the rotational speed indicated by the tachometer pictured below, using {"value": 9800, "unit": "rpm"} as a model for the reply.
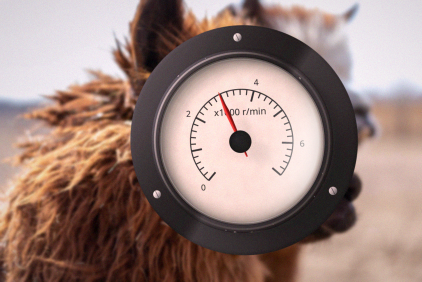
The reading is {"value": 3000, "unit": "rpm"}
